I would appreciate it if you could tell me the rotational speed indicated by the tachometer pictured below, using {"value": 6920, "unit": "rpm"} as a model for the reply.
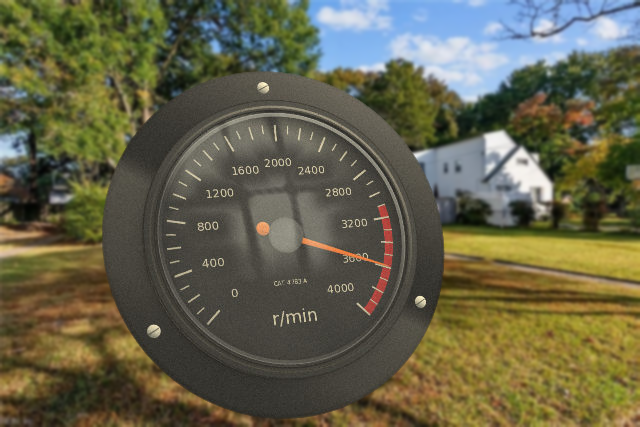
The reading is {"value": 3600, "unit": "rpm"}
